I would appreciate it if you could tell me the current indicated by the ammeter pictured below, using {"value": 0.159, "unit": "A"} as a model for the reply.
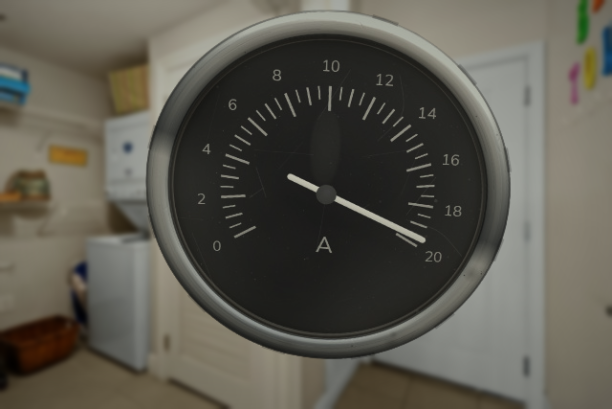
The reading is {"value": 19.5, "unit": "A"}
